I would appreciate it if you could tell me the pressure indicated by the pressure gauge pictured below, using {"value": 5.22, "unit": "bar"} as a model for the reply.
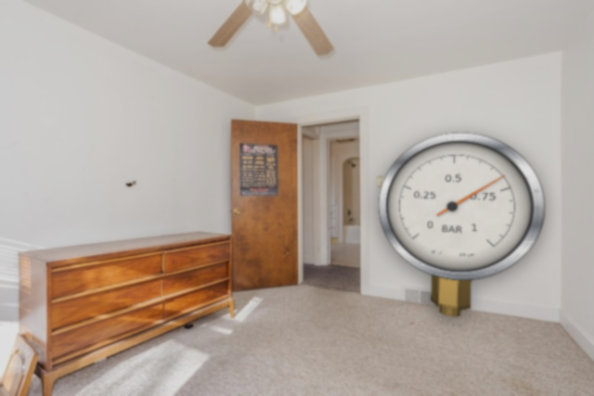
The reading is {"value": 0.7, "unit": "bar"}
